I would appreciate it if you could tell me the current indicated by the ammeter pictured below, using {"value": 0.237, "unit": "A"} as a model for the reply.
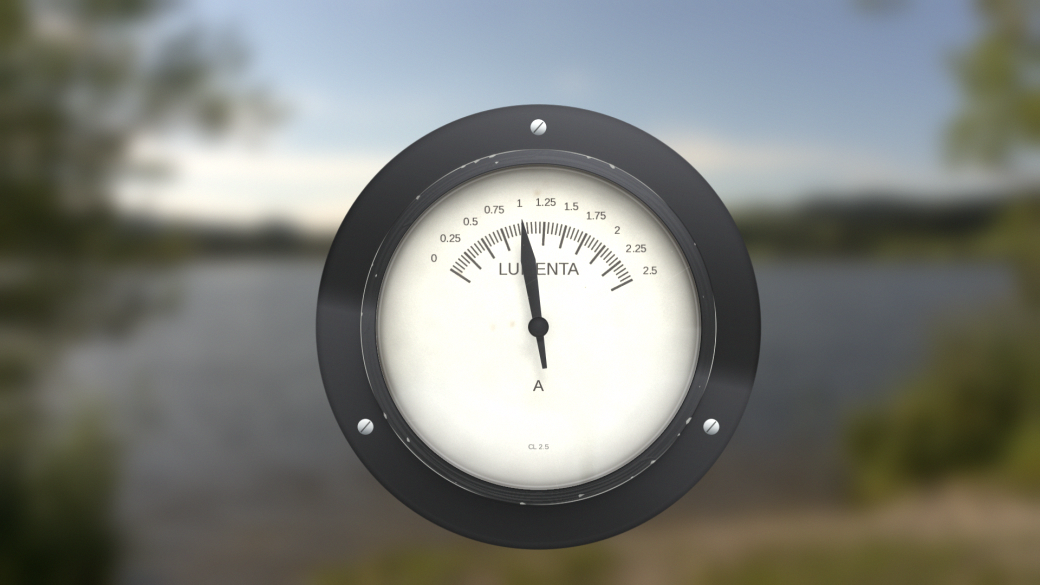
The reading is {"value": 1, "unit": "A"}
